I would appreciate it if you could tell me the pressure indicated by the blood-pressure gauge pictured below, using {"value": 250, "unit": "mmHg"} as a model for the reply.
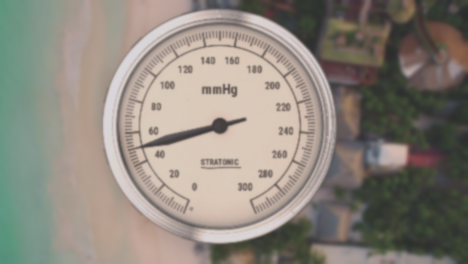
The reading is {"value": 50, "unit": "mmHg"}
